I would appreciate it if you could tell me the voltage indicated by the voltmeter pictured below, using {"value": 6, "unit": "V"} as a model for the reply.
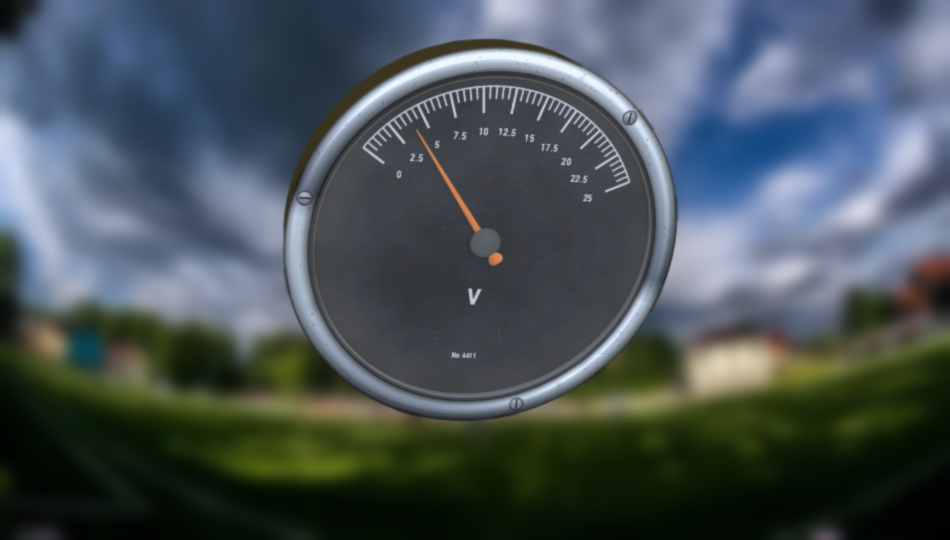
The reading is {"value": 4, "unit": "V"}
